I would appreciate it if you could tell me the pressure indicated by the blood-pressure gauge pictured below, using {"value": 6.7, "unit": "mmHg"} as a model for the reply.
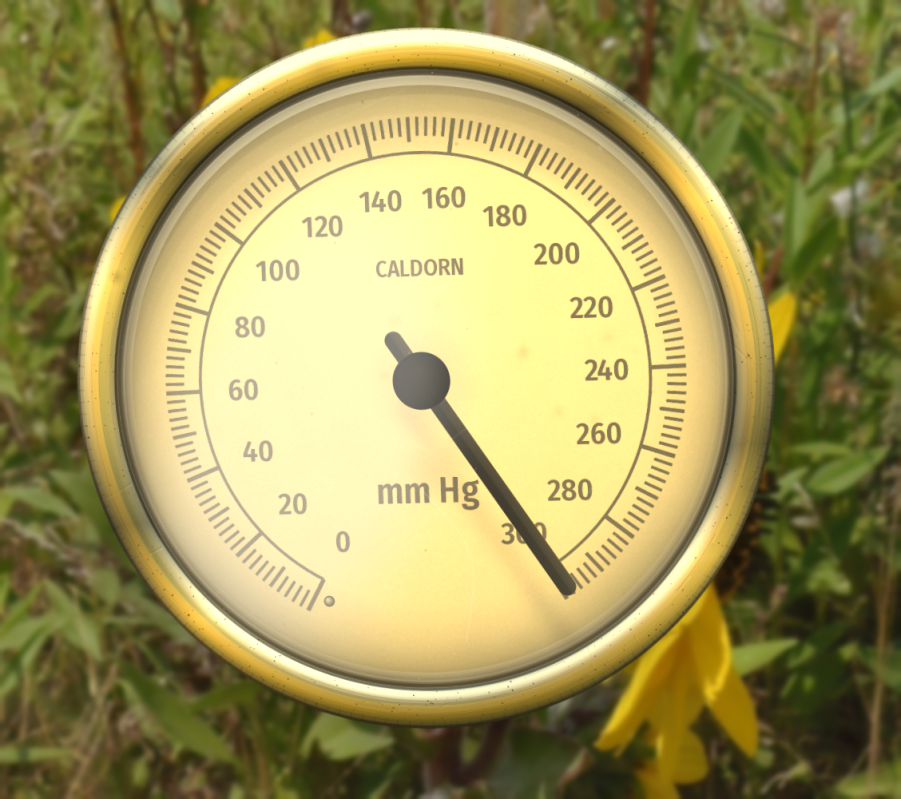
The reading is {"value": 298, "unit": "mmHg"}
